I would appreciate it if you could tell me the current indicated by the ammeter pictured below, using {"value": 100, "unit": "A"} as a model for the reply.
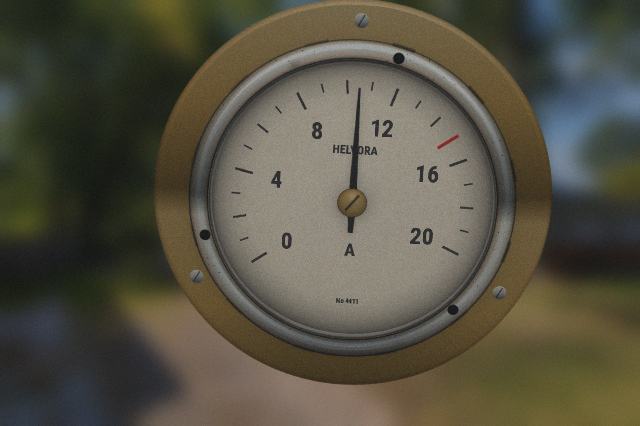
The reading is {"value": 10.5, "unit": "A"}
